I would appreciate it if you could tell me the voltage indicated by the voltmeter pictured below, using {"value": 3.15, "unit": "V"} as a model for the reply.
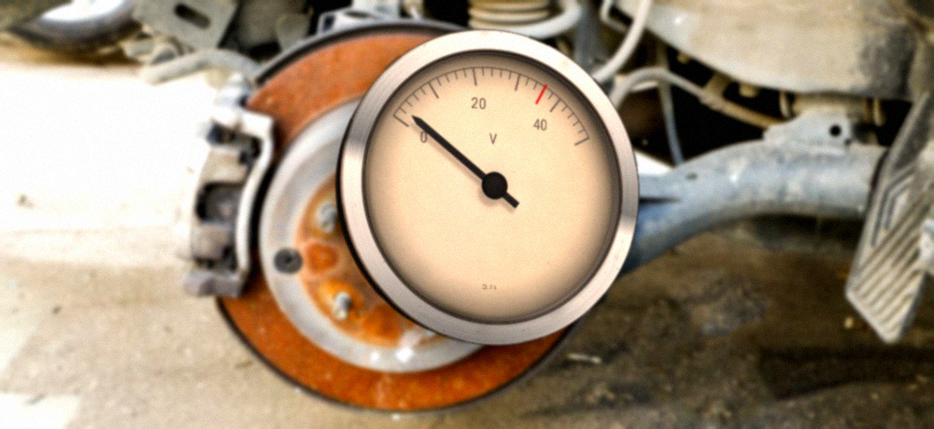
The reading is {"value": 2, "unit": "V"}
